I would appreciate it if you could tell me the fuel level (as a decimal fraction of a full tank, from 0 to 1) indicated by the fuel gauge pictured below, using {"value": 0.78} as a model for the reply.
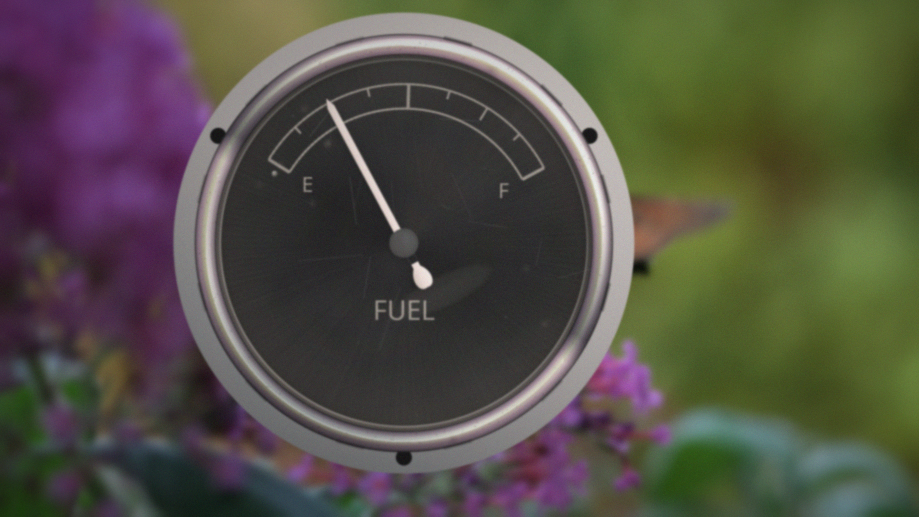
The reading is {"value": 0.25}
